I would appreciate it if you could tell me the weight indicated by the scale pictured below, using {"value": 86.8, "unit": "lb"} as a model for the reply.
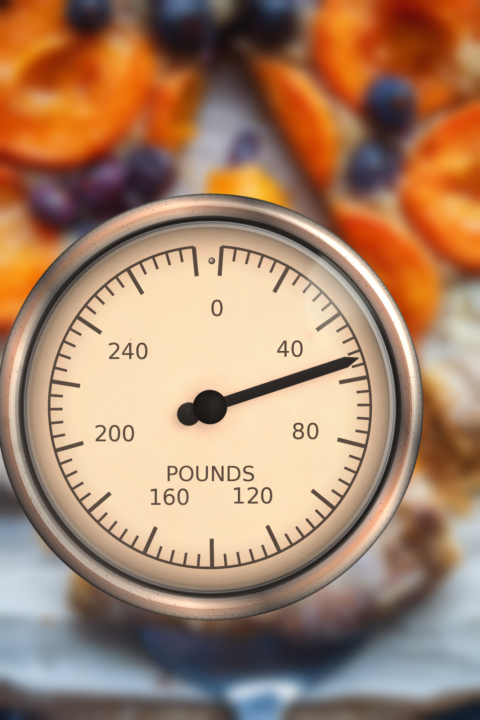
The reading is {"value": 54, "unit": "lb"}
